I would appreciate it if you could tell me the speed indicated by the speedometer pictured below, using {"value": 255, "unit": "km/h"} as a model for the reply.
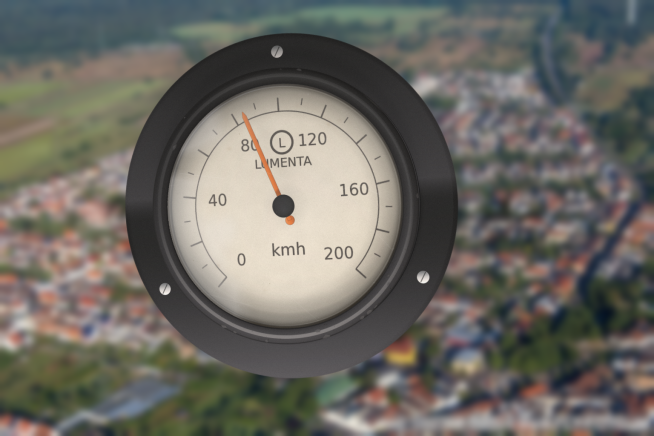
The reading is {"value": 85, "unit": "km/h"}
